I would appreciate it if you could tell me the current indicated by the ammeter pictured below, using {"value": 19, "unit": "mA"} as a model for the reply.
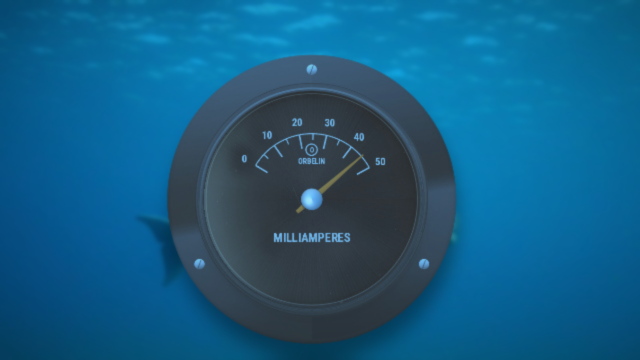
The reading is {"value": 45, "unit": "mA"}
